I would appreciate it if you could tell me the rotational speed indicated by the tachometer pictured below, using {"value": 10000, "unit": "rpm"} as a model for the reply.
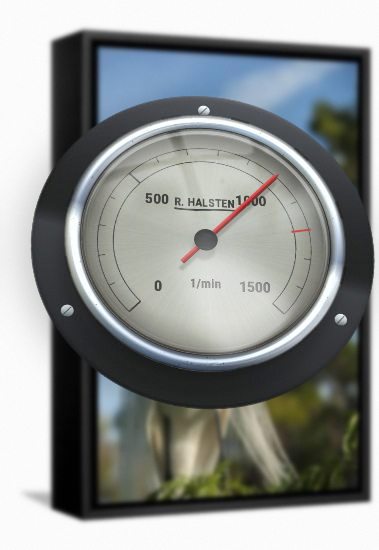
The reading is {"value": 1000, "unit": "rpm"}
